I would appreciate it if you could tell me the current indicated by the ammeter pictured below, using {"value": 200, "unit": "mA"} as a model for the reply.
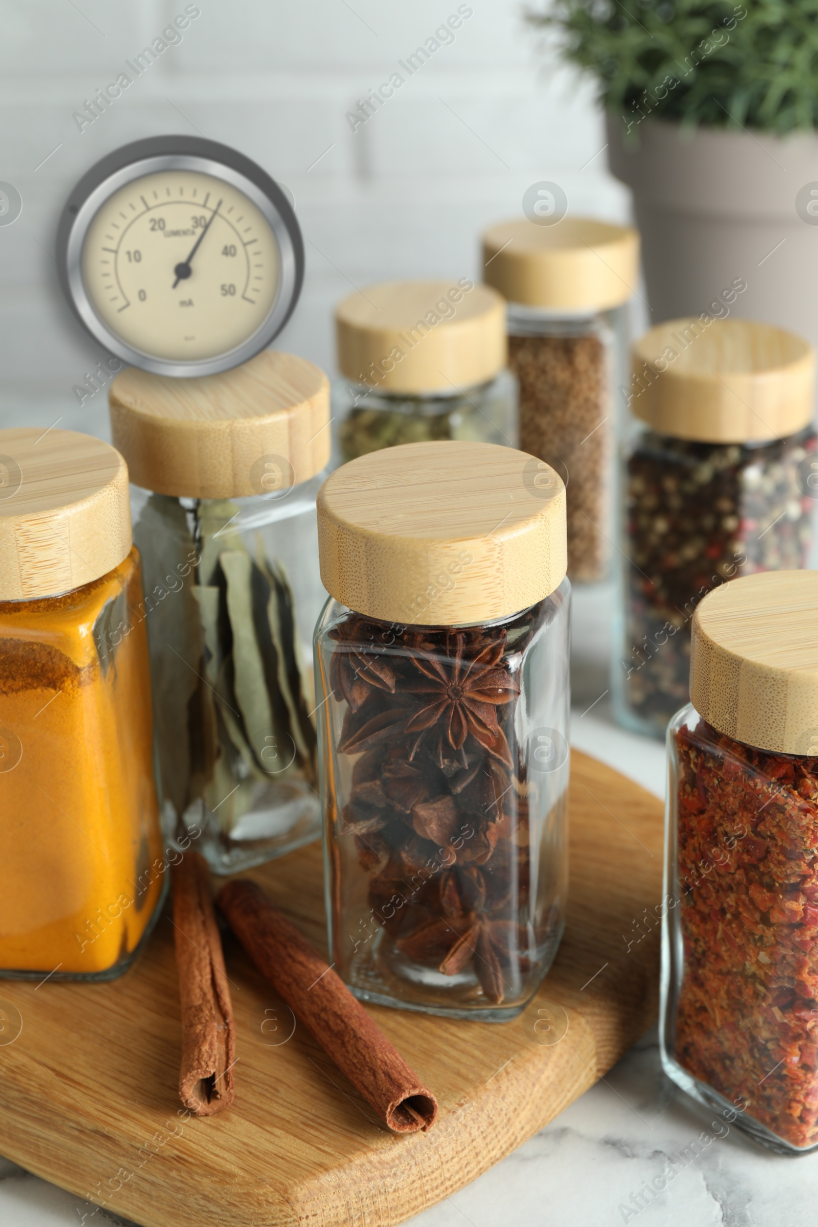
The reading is {"value": 32, "unit": "mA"}
